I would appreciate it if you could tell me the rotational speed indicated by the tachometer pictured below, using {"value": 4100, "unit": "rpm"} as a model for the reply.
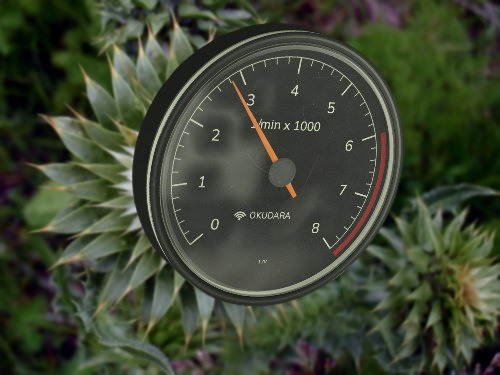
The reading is {"value": 2800, "unit": "rpm"}
